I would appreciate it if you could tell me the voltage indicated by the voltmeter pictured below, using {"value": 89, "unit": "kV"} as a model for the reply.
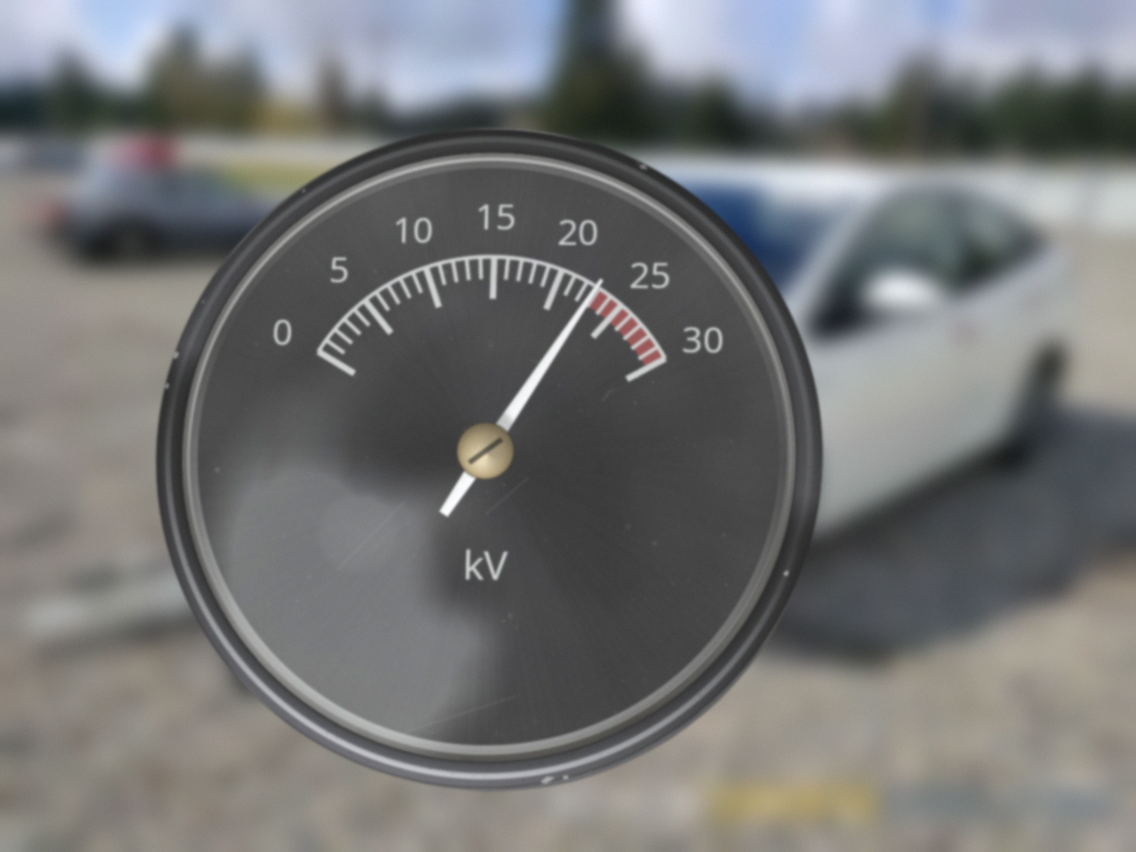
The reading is {"value": 23, "unit": "kV"}
